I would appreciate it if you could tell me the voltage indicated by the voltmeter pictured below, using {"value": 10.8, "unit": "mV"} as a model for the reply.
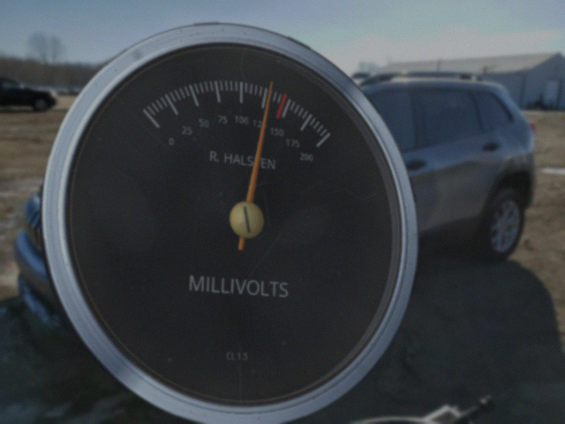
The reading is {"value": 125, "unit": "mV"}
